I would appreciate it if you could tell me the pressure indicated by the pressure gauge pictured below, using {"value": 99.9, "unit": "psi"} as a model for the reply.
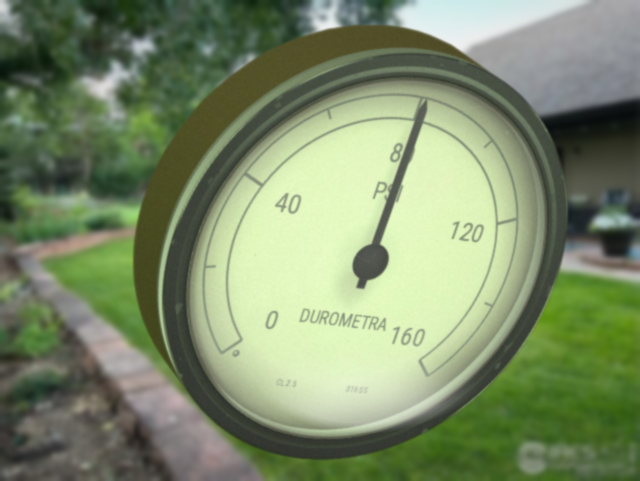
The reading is {"value": 80, "unit": "psi"}
